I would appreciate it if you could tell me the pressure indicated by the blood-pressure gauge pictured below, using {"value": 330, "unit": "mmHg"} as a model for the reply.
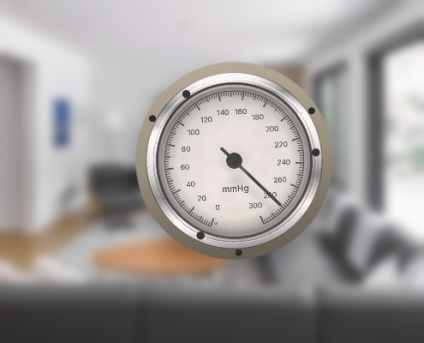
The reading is {"value": 280, "unit": "mmHg"}
